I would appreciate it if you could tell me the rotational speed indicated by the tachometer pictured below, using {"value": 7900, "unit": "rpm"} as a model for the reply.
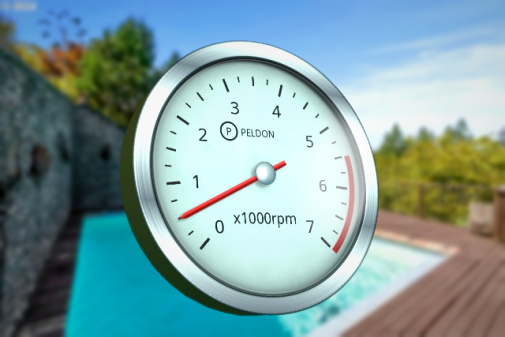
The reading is {"value": 500, "unit": "rpm"}
